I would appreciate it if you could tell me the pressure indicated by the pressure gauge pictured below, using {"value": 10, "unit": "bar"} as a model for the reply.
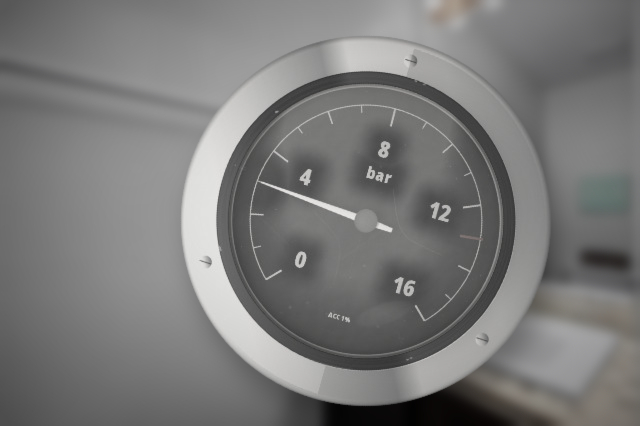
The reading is {"value": 3, "unit": "bar"}
